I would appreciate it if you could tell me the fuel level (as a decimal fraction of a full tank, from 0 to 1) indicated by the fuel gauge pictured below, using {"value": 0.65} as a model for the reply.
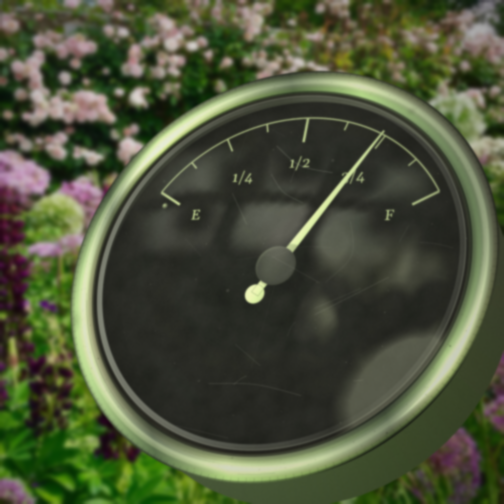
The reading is {"value": 0.75}
